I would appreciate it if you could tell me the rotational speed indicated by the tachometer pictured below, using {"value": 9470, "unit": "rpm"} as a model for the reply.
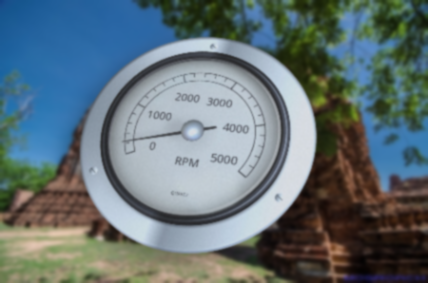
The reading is {"value": 200, "unit": "rpm"}
